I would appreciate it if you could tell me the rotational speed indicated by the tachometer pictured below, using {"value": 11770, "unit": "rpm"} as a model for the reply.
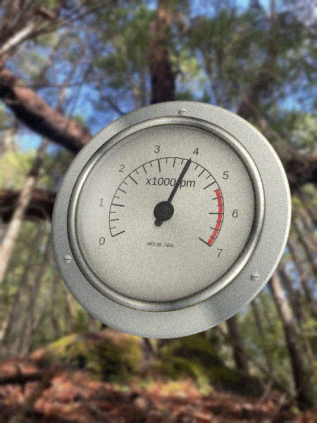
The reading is {"value": 4000, "unit": "rpm"}
